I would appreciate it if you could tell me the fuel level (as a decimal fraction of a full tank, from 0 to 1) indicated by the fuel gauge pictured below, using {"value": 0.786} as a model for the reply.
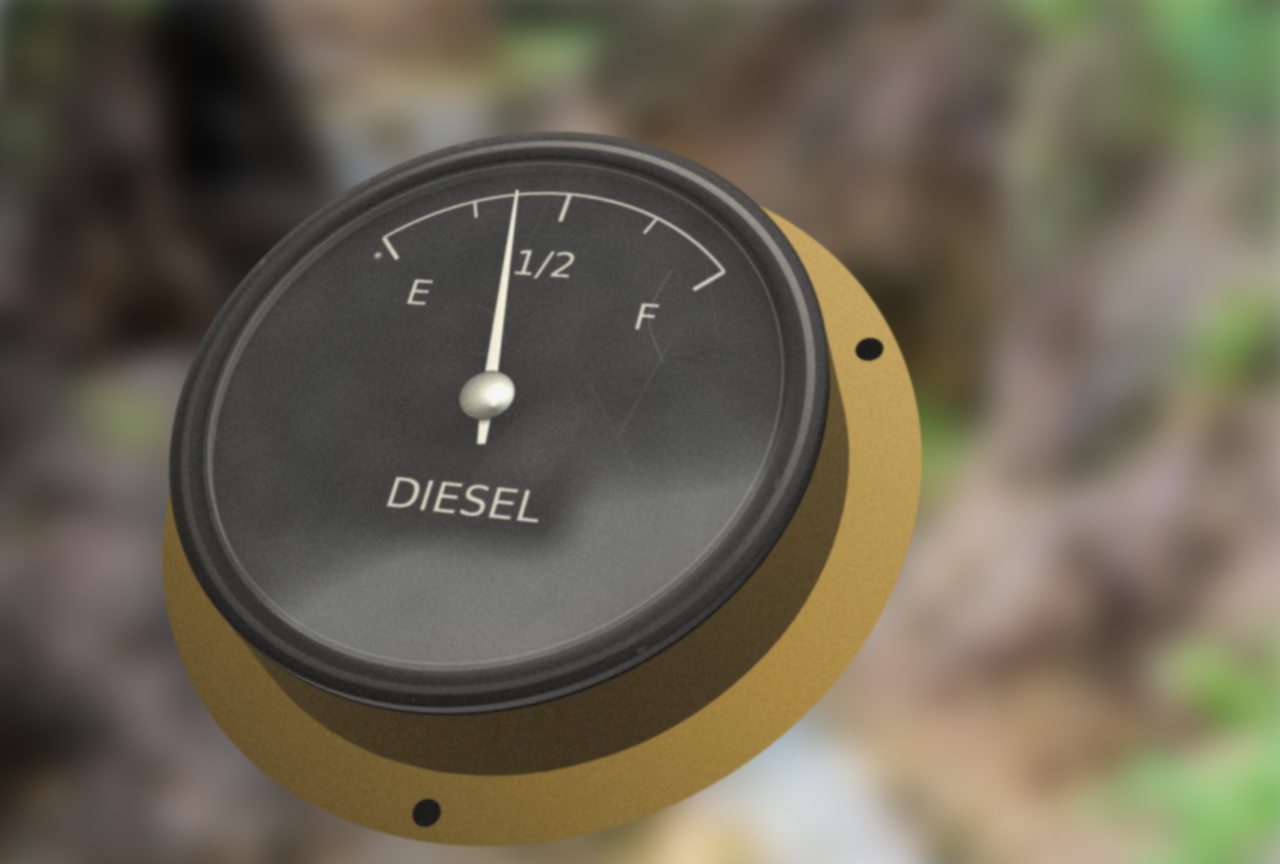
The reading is {"value": 0.375}
